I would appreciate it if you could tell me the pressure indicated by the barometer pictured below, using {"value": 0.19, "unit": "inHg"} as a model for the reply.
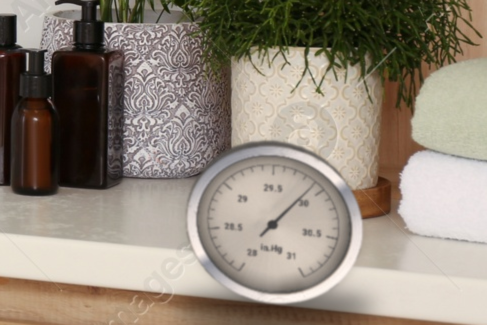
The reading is {"value": 29.9, "unit": "inHg"}
